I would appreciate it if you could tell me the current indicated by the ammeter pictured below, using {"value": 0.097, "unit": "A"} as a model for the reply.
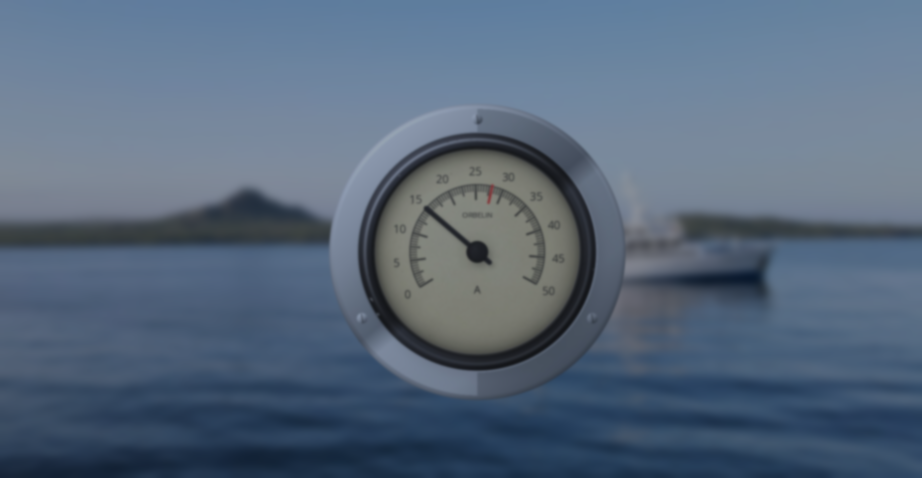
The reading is {"value": 15, "unit": "A"}
